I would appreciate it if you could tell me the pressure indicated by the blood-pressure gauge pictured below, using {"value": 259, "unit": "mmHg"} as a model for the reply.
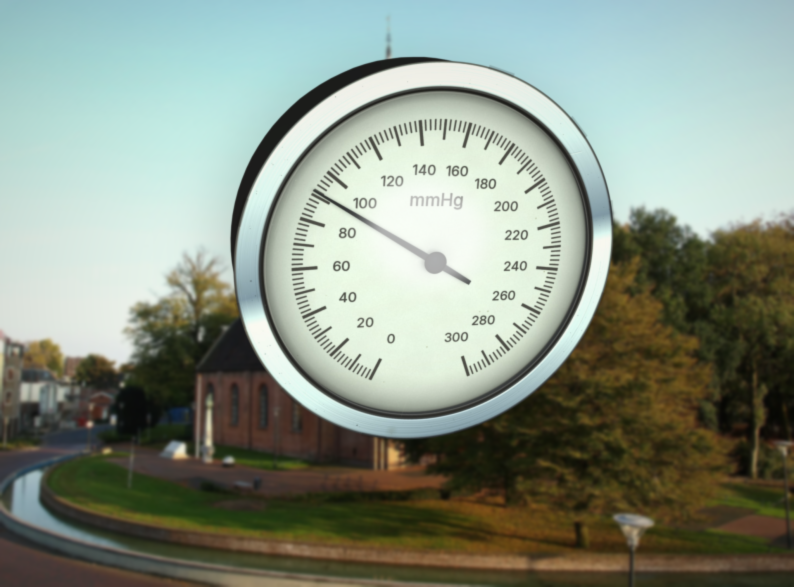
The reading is {"value": 92, "unit": "mmHg"}
